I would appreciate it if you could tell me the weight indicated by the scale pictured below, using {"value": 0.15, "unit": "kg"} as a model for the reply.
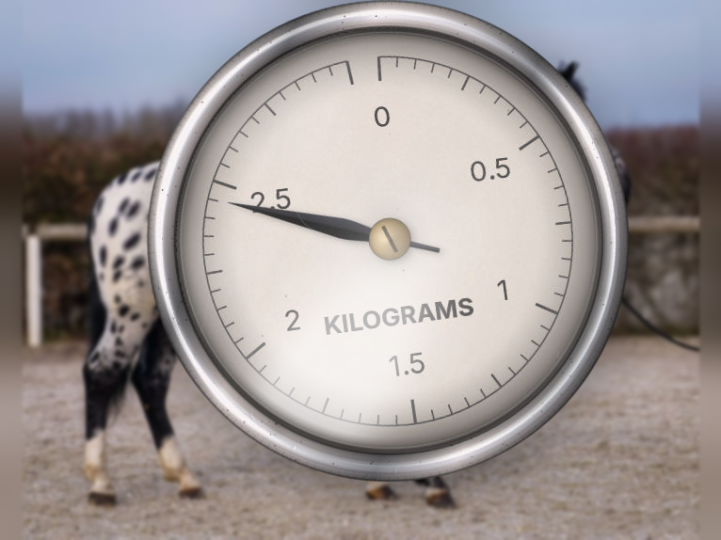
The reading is {"value": 2.45, "unit": "kg"}
